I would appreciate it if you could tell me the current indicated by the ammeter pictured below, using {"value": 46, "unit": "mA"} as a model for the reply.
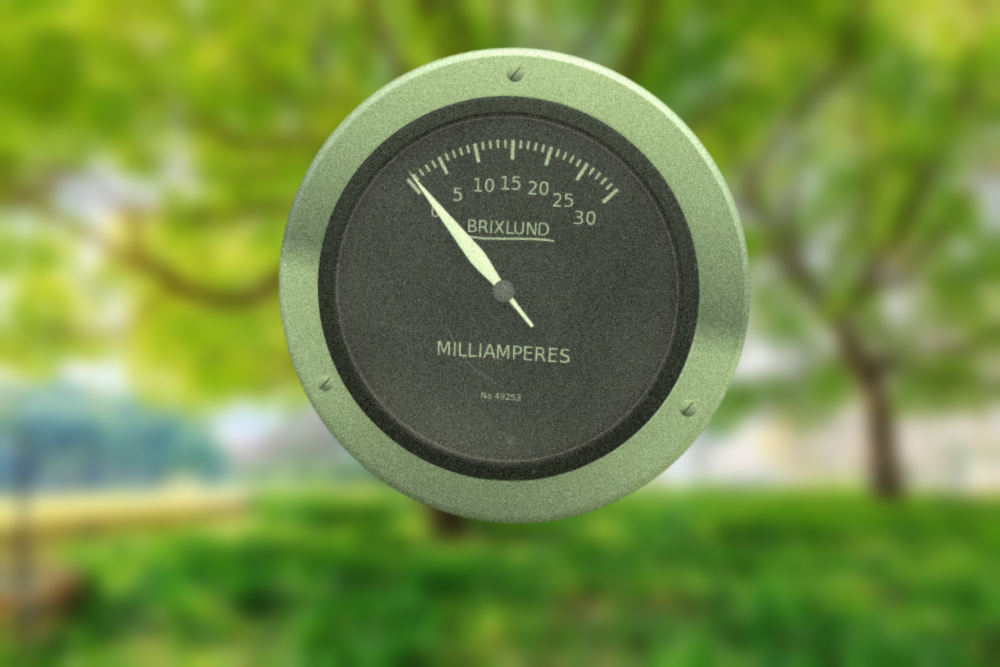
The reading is {"value": 1, "unit": "mA"}
